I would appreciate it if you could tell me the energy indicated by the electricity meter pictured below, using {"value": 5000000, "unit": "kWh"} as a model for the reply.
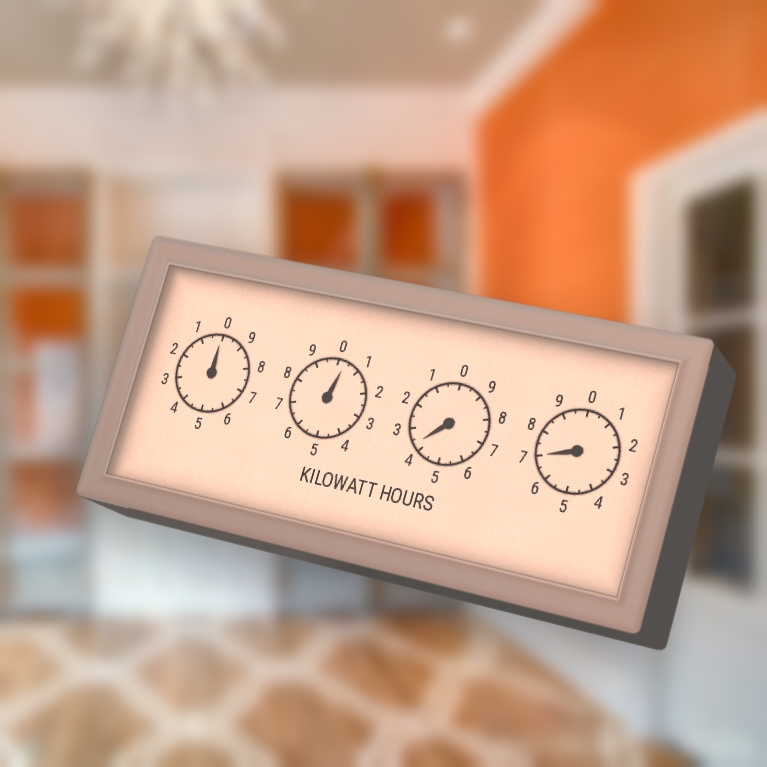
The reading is {"value": 37, "unit": "kWh"}
